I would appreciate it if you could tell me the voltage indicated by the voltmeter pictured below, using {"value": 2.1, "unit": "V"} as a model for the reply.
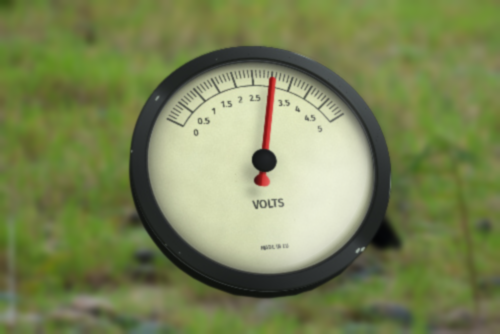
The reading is {"value": 3, "unit": "V"}
